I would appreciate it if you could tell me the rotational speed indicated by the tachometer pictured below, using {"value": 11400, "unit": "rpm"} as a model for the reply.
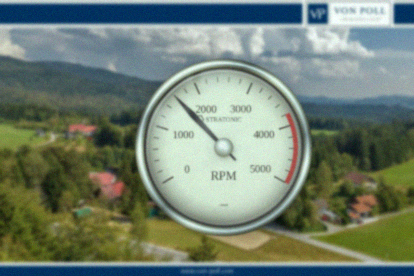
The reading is {"value": 1600, "unit": "rpm"}
